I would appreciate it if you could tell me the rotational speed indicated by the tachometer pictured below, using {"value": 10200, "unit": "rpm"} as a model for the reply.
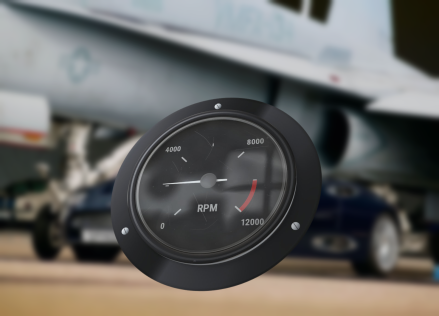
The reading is {"value": 2000, "unit": "rpm"}
